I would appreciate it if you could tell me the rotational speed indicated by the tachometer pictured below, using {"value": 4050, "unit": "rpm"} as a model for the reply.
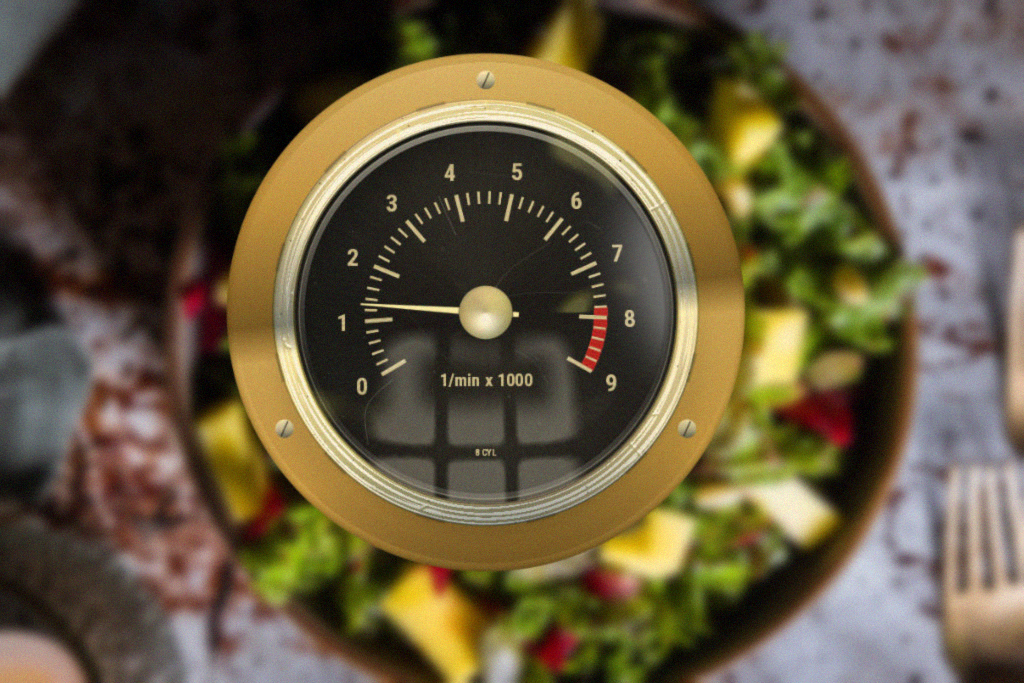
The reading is {"value": 1300, "unit": "rpm"}
